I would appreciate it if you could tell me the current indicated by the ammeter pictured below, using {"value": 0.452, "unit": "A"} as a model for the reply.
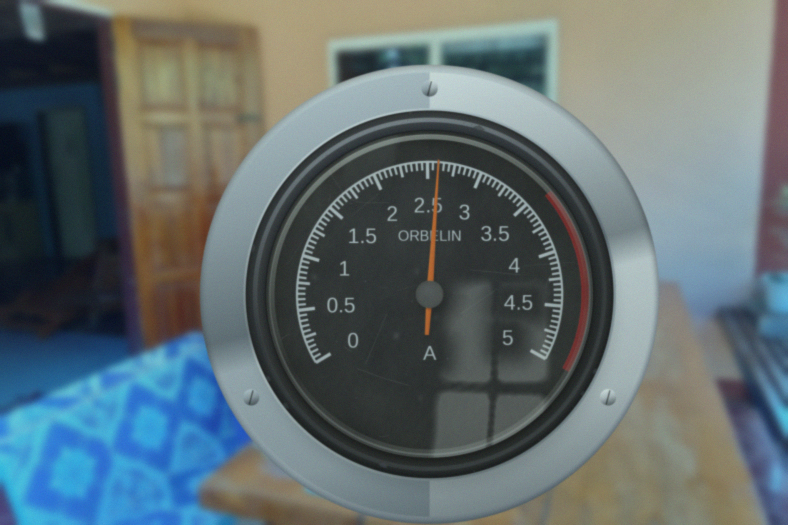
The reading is {"value": 2.6, "unit": "A"}
